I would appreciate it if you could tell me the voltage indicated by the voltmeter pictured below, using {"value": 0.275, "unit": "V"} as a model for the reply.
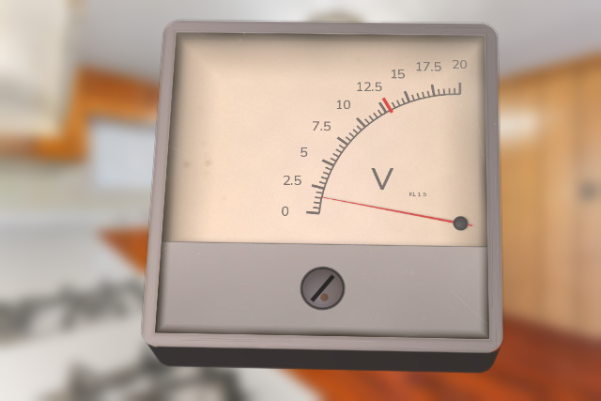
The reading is {"value": 1.5, "unit": "V"}
